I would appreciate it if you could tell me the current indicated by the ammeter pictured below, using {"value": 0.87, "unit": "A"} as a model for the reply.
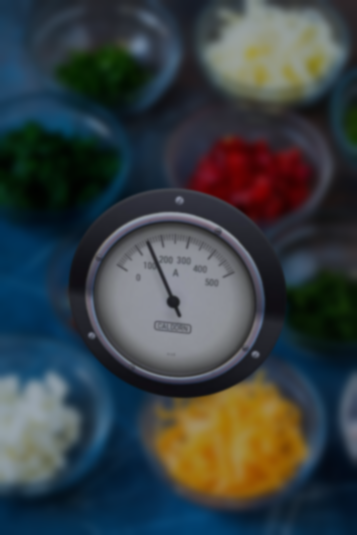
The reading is {"value": 150, "unit": "A"}
